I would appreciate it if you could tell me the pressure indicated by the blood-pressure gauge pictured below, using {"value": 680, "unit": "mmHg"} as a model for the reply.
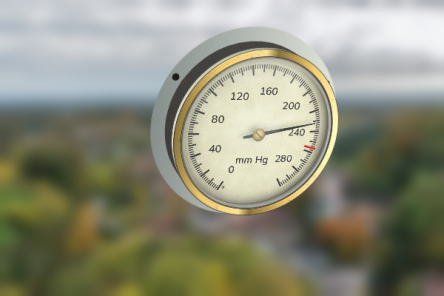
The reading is {"value": 230, "unit": "mmHg"}
